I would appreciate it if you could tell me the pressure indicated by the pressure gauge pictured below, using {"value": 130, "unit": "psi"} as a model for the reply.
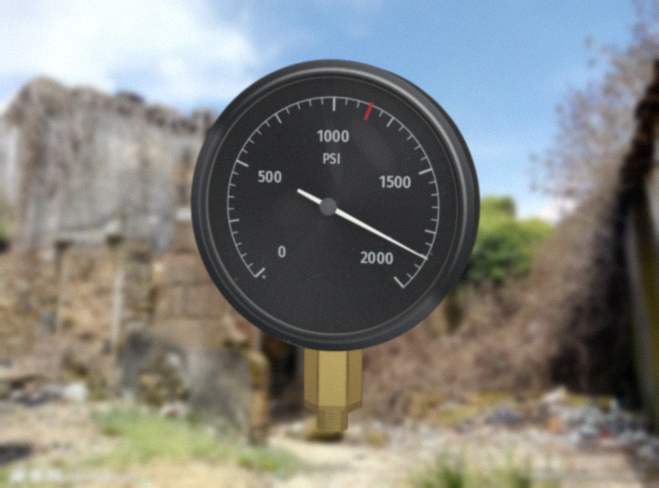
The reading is {"value": 1850, "unit": "psi"}
